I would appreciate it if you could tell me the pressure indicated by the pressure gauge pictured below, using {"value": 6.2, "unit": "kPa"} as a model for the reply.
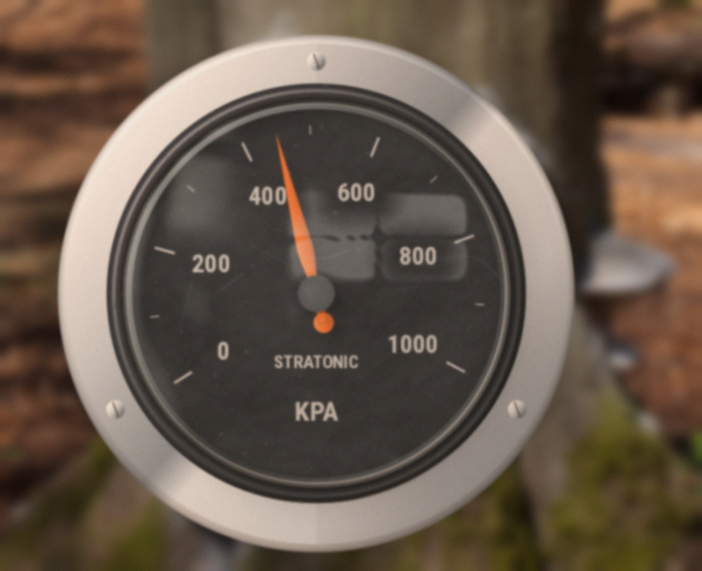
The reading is {"value": 450, "unit": "kPa"}
